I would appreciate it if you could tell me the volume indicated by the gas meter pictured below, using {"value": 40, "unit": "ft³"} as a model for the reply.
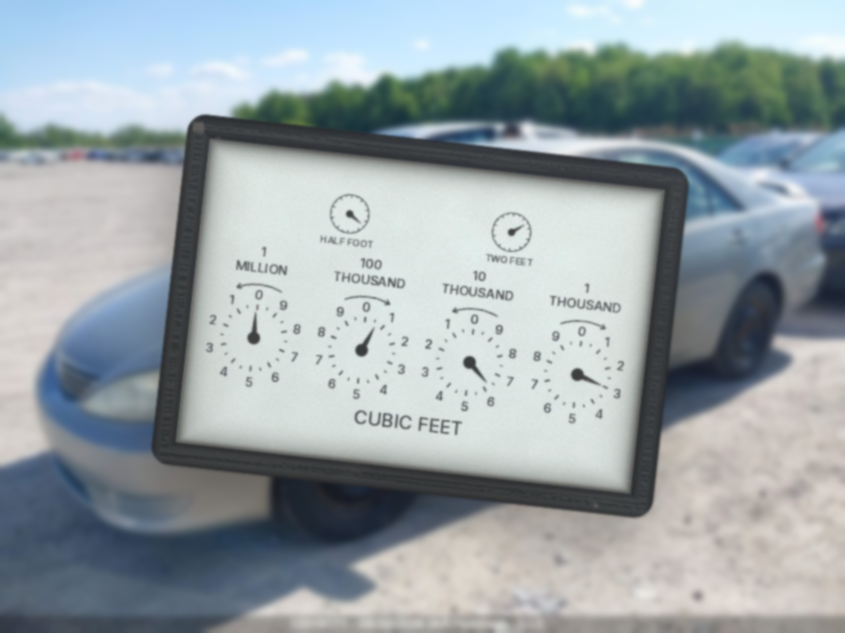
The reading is {"value": 6300, "unit": "ft³"}
